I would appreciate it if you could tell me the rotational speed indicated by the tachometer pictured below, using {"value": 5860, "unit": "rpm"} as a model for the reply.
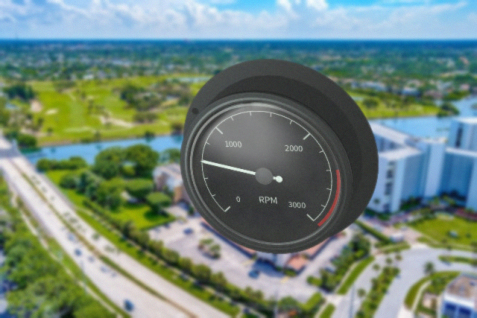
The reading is {"value": 600, "unit": "rpm"}
